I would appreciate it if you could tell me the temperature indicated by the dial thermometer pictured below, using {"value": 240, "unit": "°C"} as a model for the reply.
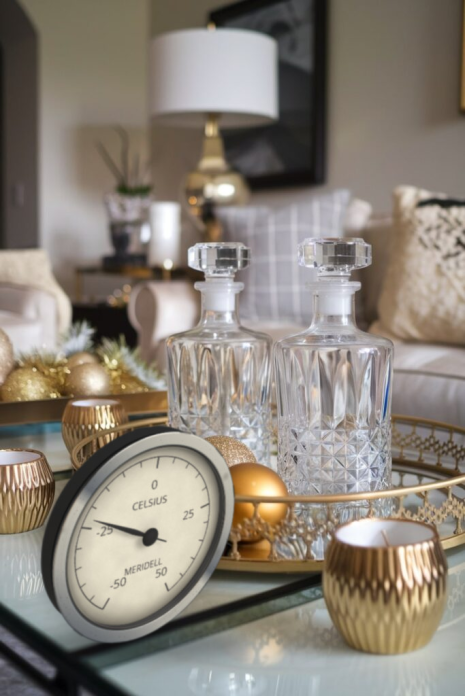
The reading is {"value": -22.5, "unit": "°C"}
